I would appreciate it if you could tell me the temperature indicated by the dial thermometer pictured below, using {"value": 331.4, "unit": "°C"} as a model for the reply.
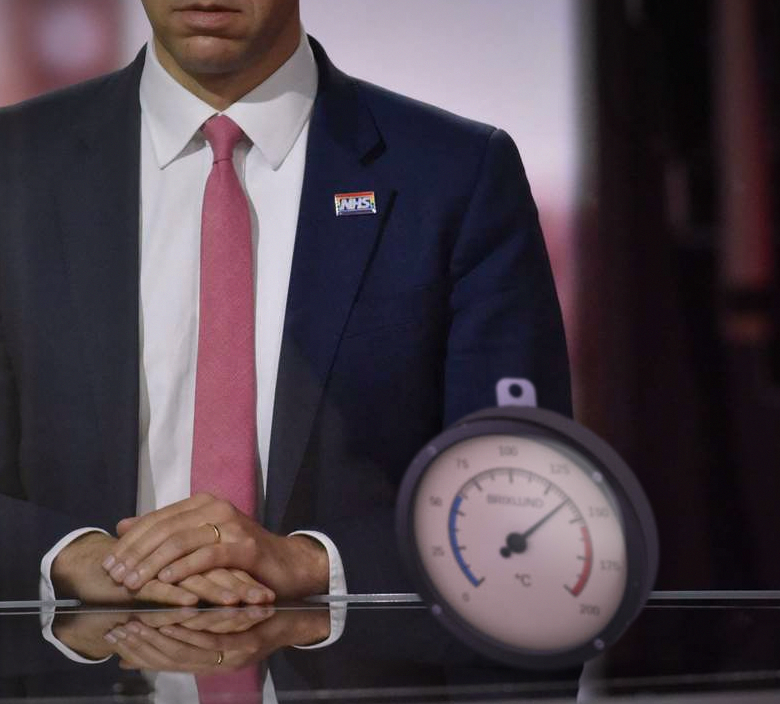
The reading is {"value": 137.5, "unit": "°C"}
